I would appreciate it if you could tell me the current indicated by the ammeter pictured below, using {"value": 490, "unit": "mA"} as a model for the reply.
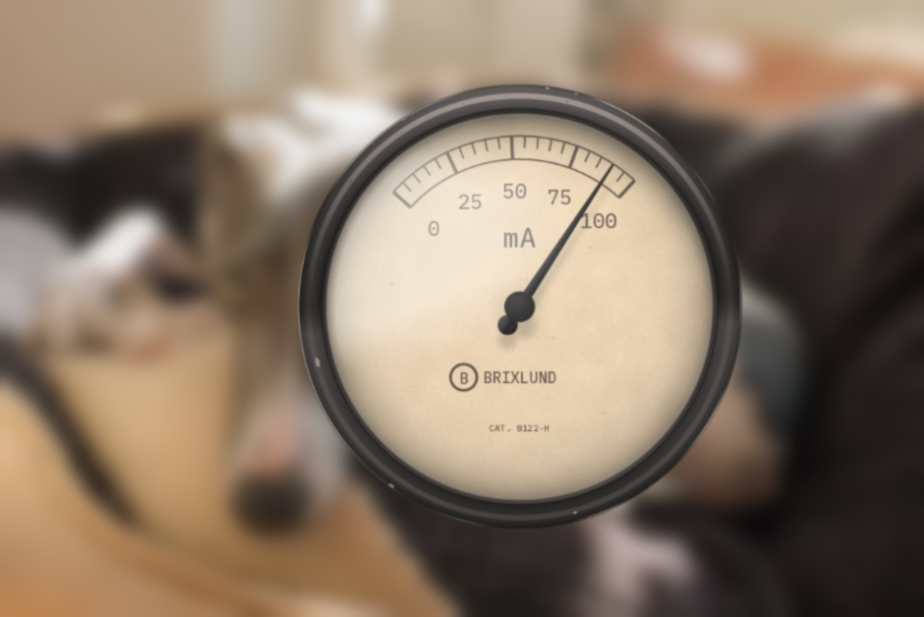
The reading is {"value": 90, "unit": "mA"}
